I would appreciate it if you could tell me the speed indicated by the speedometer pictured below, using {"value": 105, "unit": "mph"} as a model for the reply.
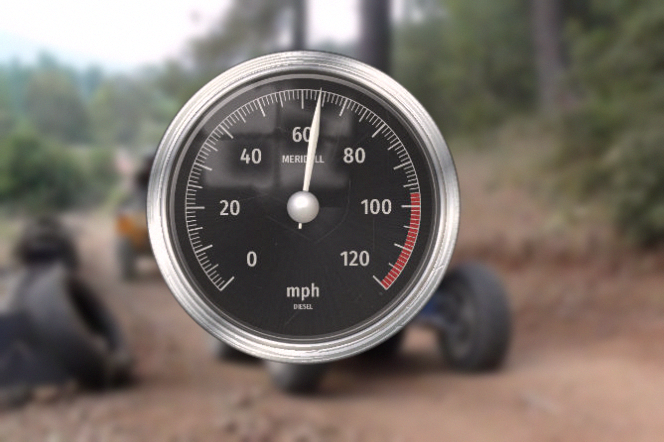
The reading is {"value": 64, "unit": "mph"}
